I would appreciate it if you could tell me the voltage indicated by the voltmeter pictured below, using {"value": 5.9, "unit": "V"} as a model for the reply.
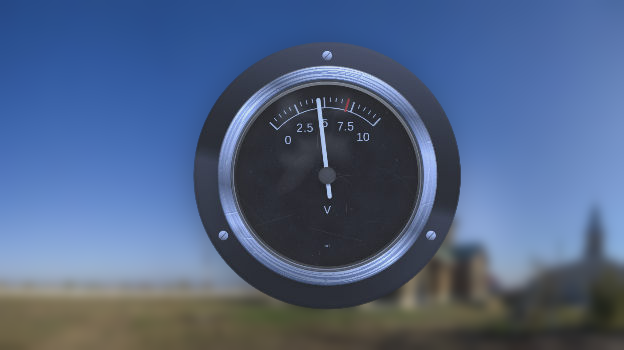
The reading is {"value": 4.5, "unit": "V"}
